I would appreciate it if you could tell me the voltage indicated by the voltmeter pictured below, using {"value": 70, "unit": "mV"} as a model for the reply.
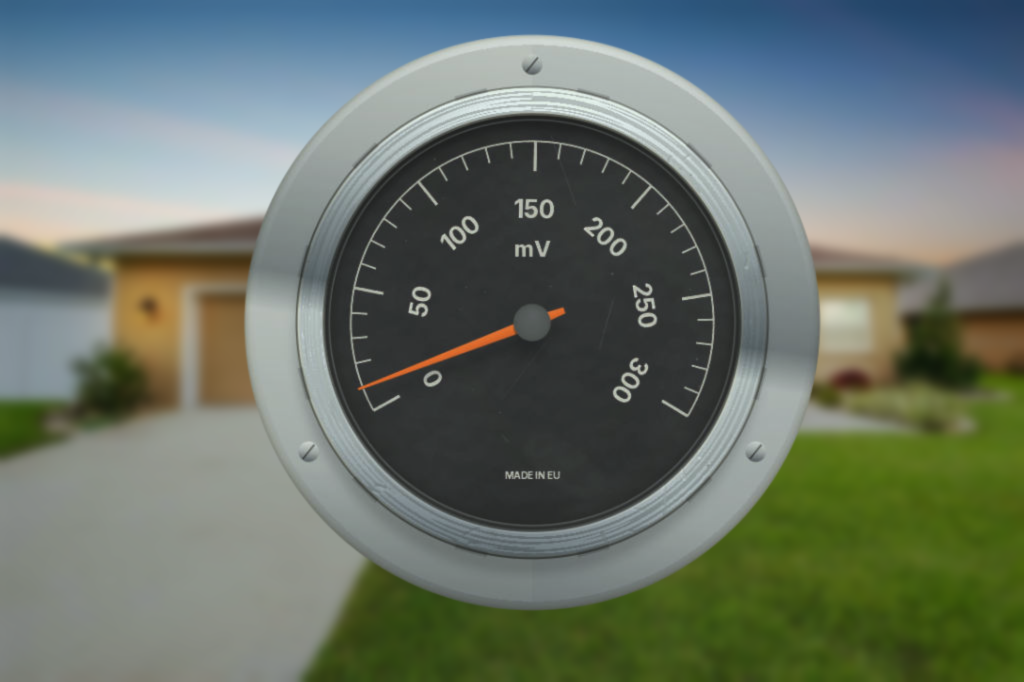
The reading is {"value": 10, "unit": "mV"}
